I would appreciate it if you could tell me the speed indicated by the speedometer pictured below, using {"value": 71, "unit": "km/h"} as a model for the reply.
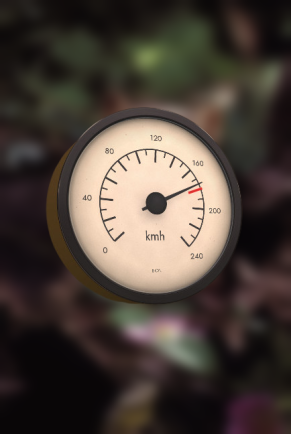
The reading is {"value": 175, "unit": "km/h"}
